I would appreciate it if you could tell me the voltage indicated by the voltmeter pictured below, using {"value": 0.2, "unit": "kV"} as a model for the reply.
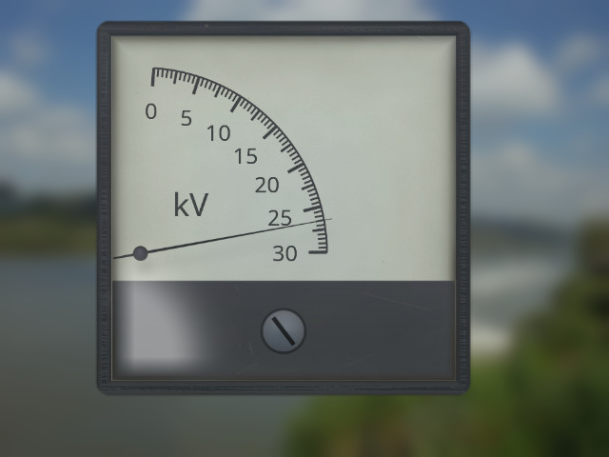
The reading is {"value": 26.5, "unit": "kV"}
